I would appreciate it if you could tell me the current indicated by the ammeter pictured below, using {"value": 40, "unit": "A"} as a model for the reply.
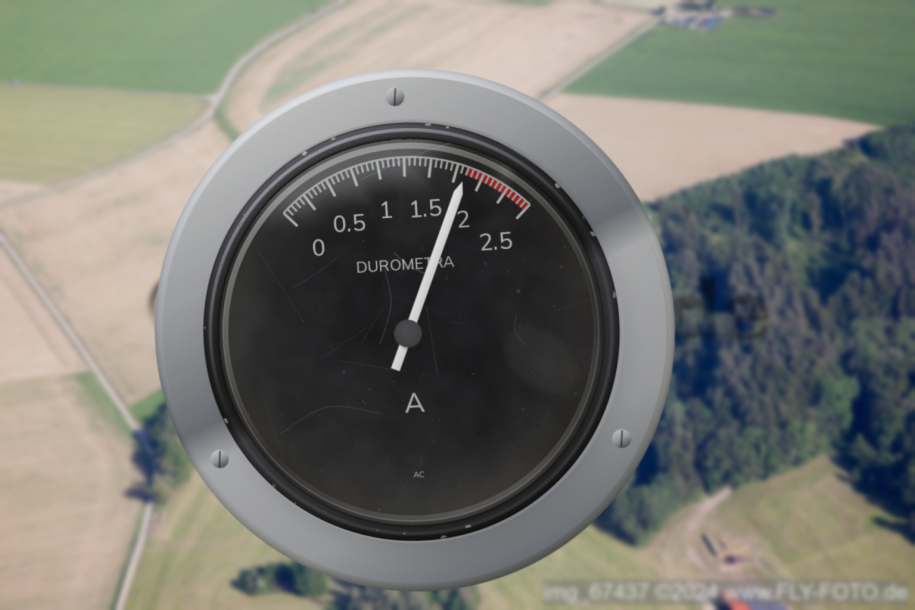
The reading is {"value": 1.85, "unit": "A"}
